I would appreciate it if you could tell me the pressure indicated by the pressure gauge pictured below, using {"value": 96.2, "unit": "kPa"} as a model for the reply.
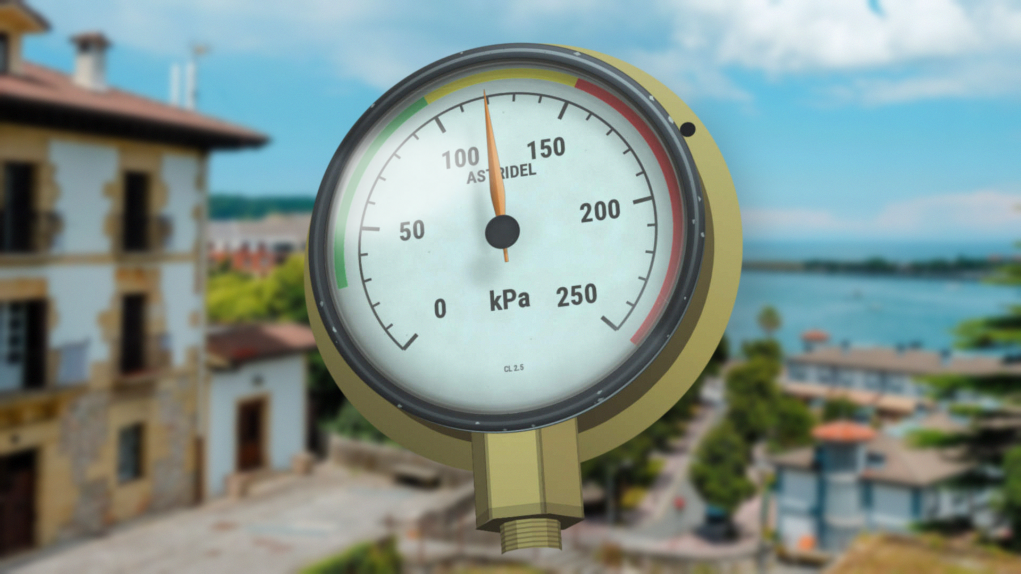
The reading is {"value": 120, "unit": "kPa"}
